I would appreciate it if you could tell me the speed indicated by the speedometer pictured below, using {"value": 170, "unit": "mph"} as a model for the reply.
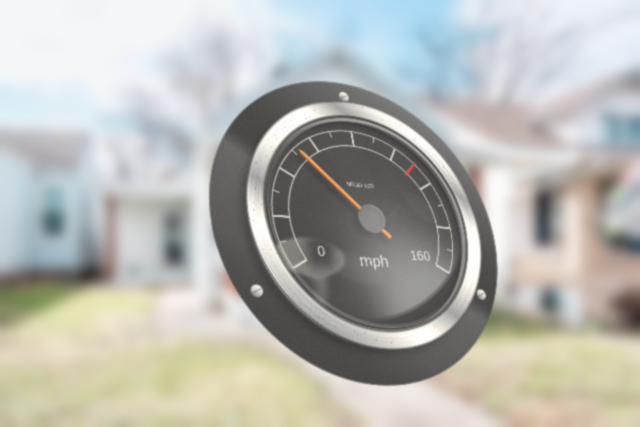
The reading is {"value": 50, "unit": "mph"}
